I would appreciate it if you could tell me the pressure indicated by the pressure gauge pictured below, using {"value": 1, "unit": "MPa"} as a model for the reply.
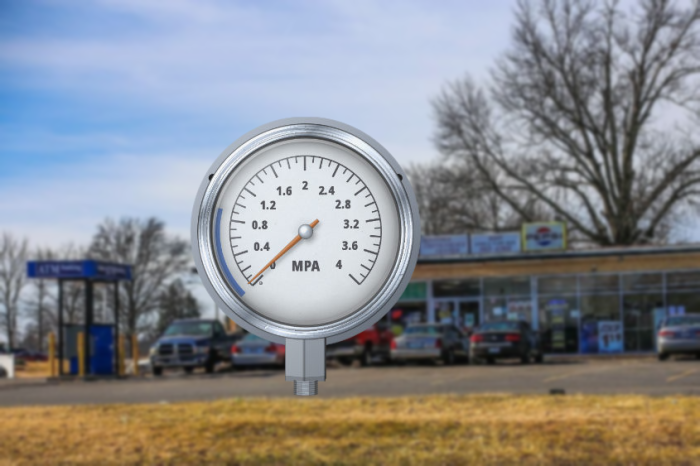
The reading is {"value": 0.05, "unit": "MPa"}
